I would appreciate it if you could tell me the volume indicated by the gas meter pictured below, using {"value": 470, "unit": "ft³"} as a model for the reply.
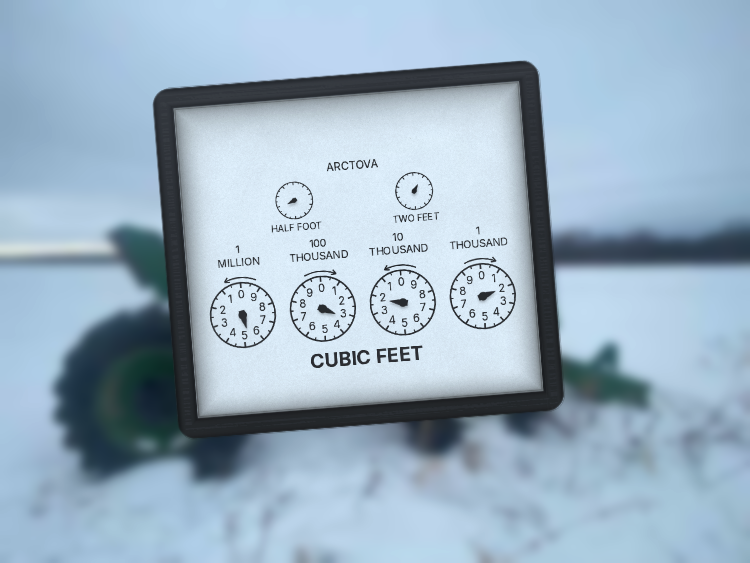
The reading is {"value": 532200, "unit": "ft³"}
